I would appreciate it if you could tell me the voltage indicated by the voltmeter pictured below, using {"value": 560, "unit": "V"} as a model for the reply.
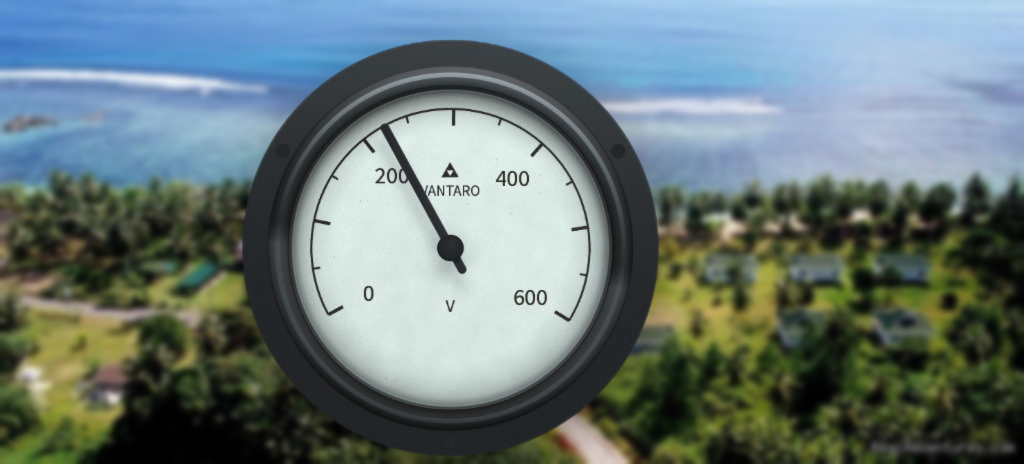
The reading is {"value": 225, "unit": "V"}
